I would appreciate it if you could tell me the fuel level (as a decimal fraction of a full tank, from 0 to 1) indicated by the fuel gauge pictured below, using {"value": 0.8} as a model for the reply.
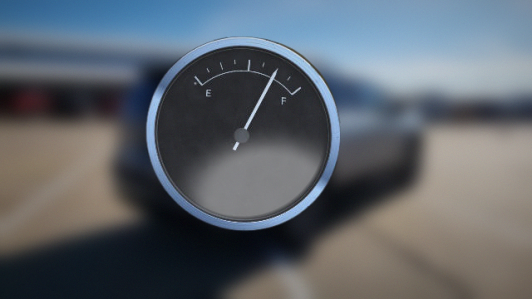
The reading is {"value": 0.75}
